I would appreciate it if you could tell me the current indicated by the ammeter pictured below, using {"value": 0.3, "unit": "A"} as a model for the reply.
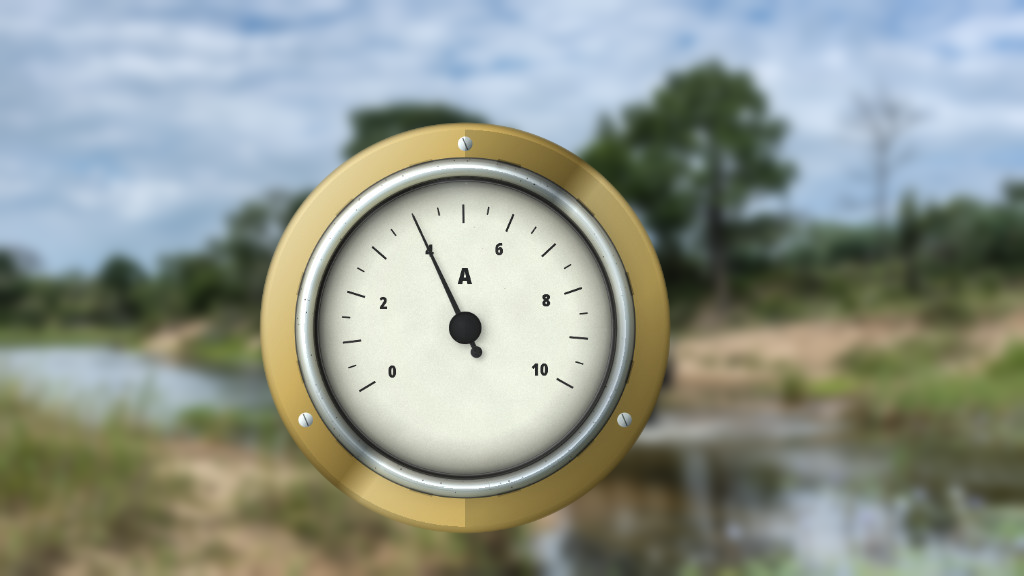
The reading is {"value": 4, "unit": "A"}
